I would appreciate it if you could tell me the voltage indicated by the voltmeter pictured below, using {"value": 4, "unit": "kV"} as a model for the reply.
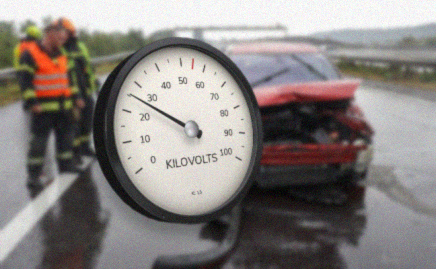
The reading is {"value": 25, "unit": "kV"}
